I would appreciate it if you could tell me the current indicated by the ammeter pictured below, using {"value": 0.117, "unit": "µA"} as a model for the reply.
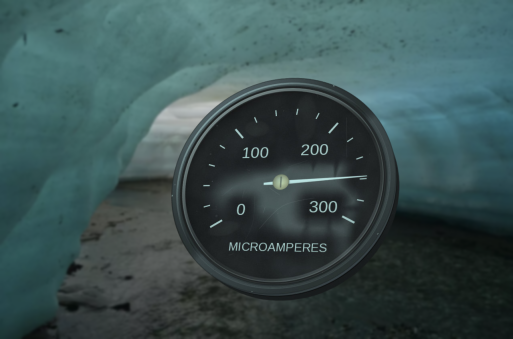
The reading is {"value": 260, "unit": "µA"}
